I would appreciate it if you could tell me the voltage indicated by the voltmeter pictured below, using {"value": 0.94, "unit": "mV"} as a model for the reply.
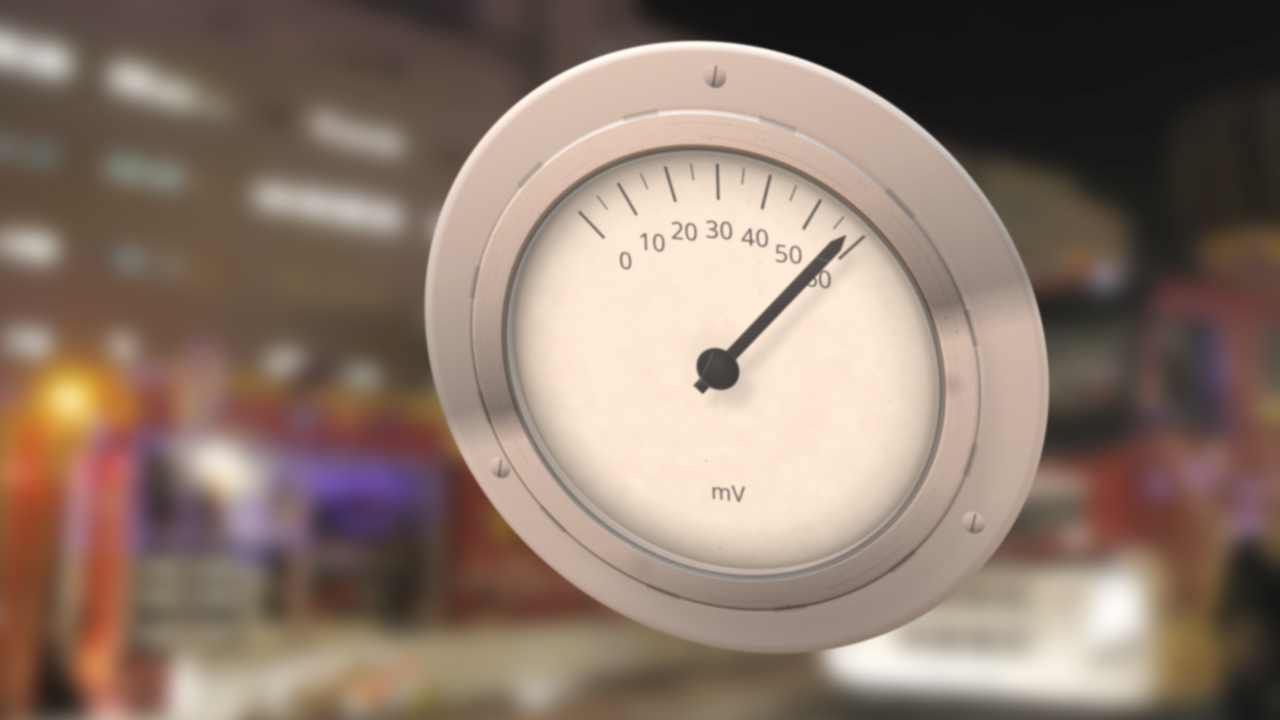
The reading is {"value": 57.5, "unit": "mV"}
